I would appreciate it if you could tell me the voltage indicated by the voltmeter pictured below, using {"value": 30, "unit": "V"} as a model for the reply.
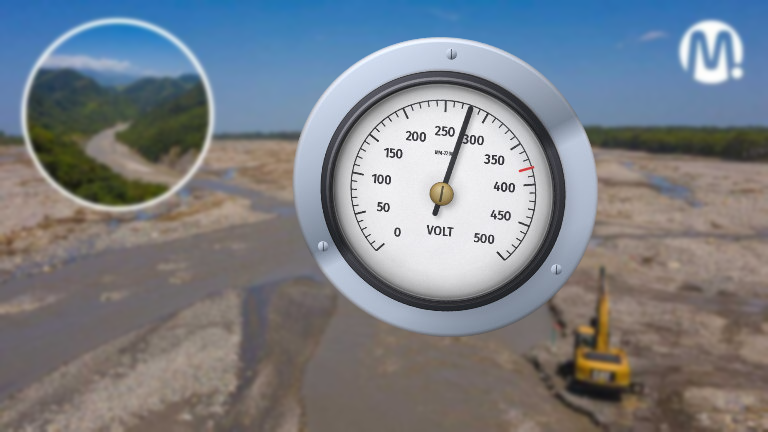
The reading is {"value": 280, "unit": "V"}
